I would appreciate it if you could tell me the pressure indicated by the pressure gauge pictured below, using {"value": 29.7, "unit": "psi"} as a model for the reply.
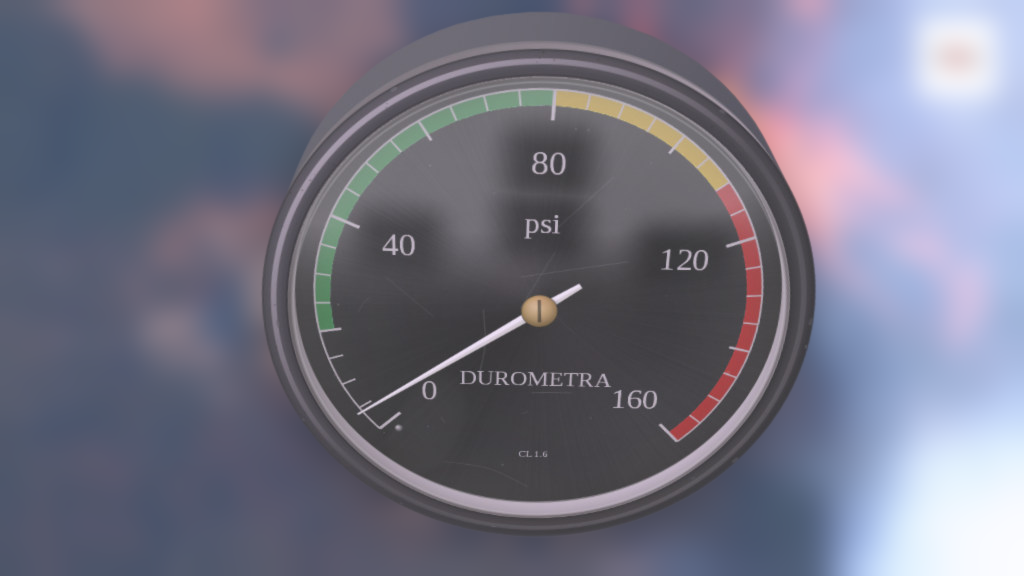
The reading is {"value": 5, "unit": "psi"}
